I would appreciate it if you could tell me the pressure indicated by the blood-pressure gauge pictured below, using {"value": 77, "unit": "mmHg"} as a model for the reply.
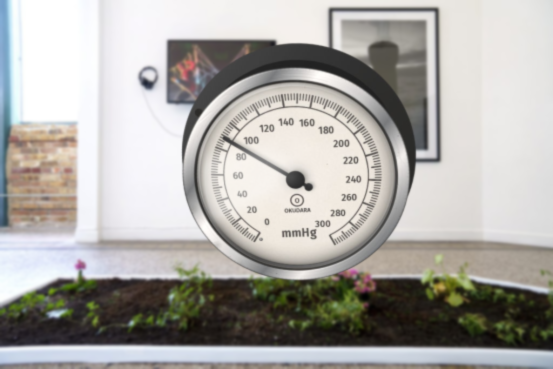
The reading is {"value": 90, "unit": "mmHg"}
